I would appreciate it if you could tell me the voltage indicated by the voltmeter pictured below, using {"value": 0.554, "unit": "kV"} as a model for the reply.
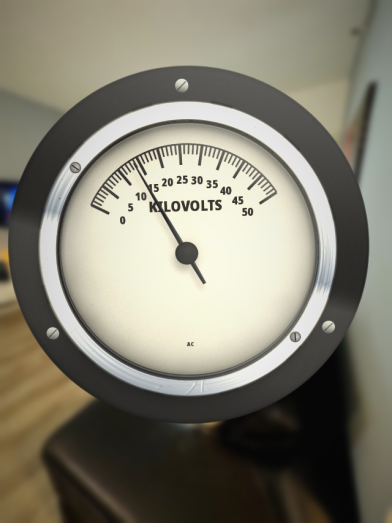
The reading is {"value": 14, "unit": "kV"}
